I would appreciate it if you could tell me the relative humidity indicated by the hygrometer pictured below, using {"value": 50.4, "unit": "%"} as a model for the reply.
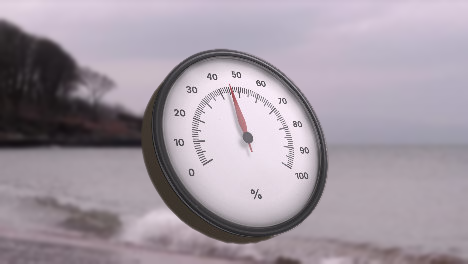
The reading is {"value": 45, "unit": "%"}
